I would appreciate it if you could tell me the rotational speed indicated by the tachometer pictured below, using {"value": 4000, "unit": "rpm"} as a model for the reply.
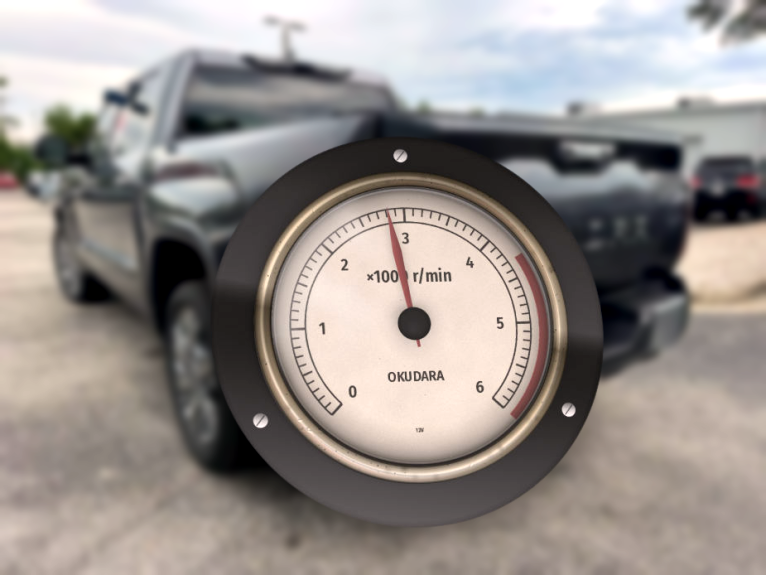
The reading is {"value": 2800, "unit": "rpm"}
